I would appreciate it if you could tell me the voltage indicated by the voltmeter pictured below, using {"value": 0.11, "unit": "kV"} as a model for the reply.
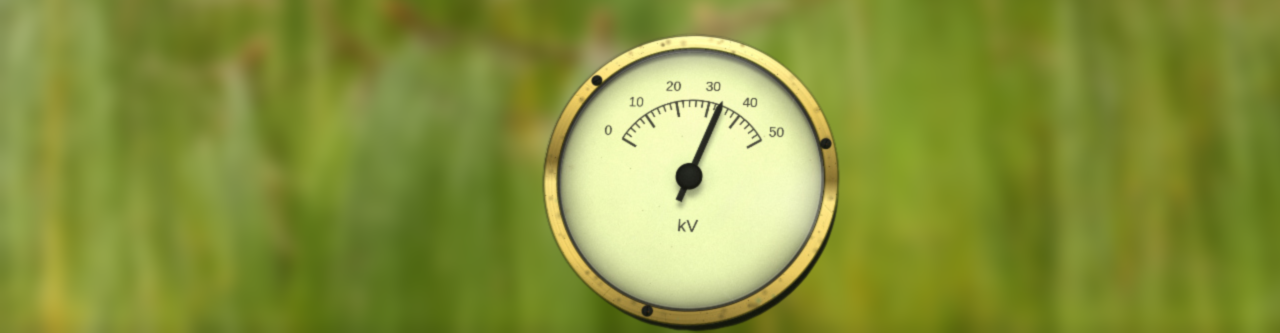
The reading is {"value": 34, "unit": "kV"}
